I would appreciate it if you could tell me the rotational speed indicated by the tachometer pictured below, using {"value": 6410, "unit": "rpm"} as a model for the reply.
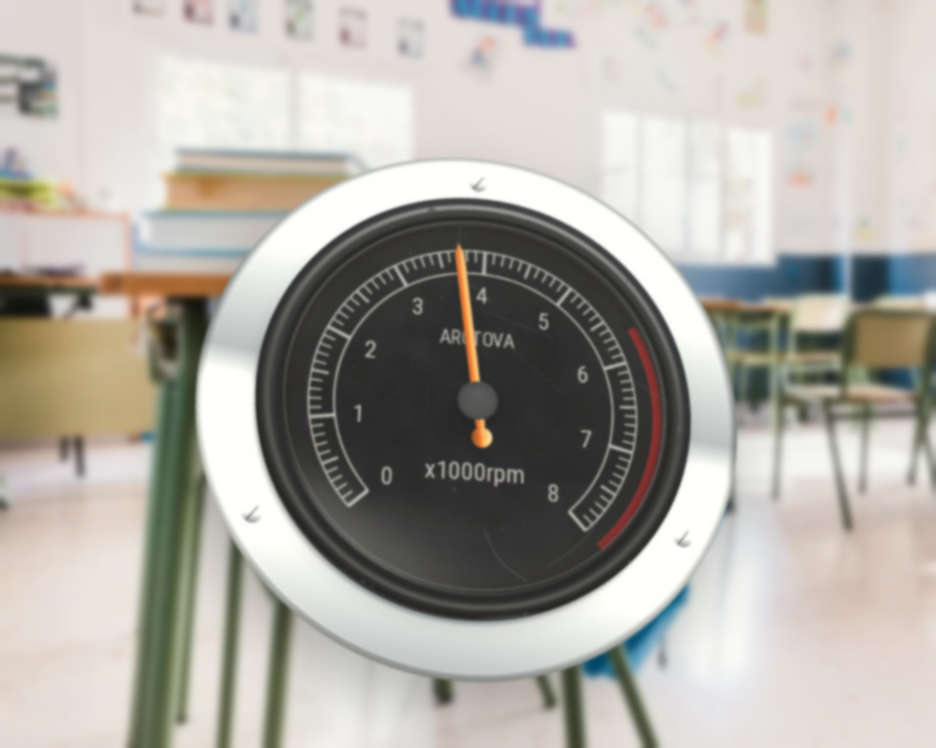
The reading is {"value": 3700, "unit": "rpm"}
